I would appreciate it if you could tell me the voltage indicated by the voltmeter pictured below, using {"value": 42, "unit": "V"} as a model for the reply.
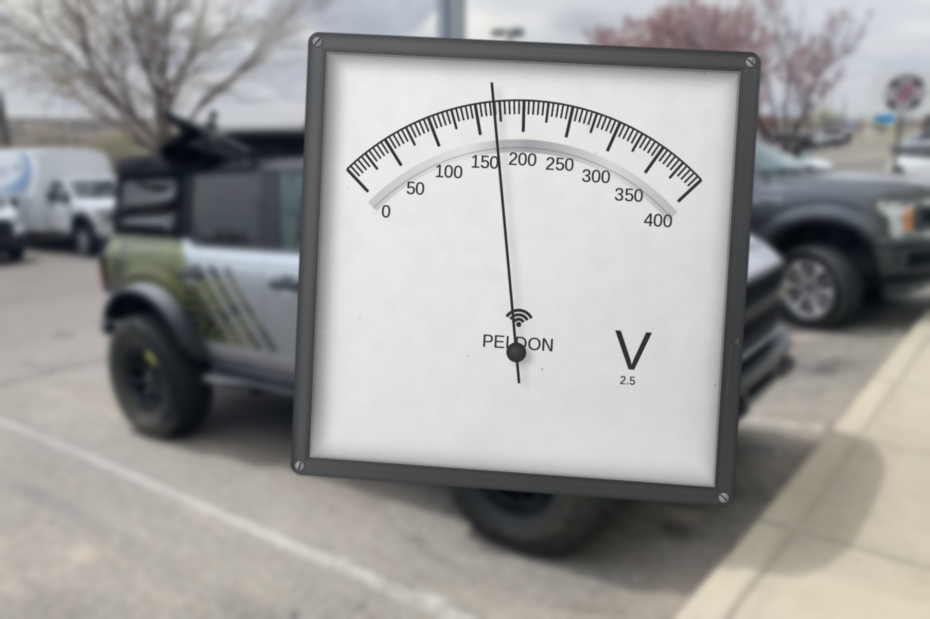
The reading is {"value": 170, "unit": "V"}
